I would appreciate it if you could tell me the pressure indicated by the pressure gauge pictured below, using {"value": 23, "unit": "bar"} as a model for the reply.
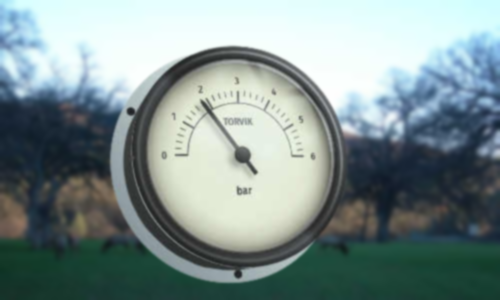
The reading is {"value": 1.8, "unit": "bar"}
